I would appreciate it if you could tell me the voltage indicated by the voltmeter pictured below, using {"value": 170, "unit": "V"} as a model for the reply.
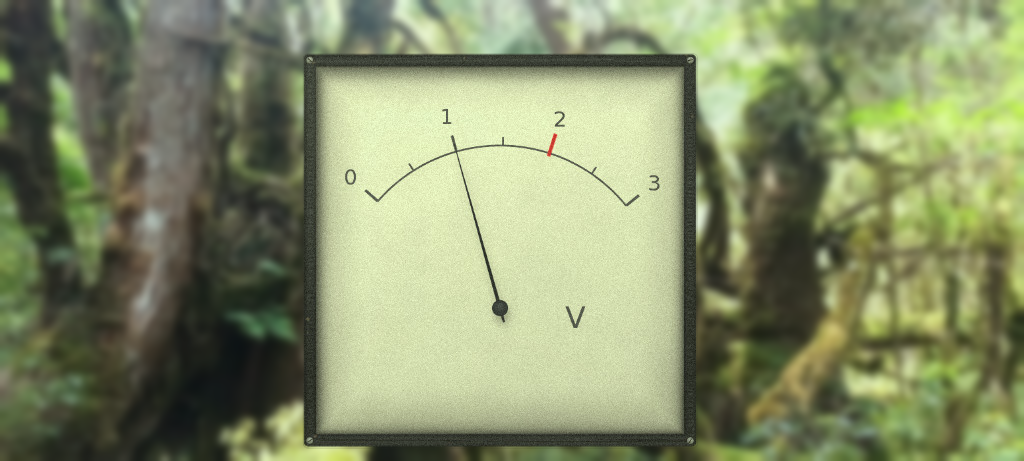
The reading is {"value": 1, "unit": "V"}
